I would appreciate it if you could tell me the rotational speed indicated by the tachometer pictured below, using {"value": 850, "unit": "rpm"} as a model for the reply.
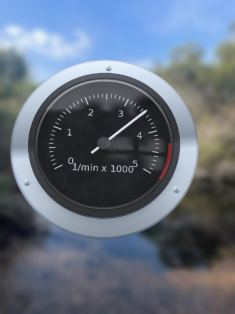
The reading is {"value": 3500, "unit": "rpm"}
